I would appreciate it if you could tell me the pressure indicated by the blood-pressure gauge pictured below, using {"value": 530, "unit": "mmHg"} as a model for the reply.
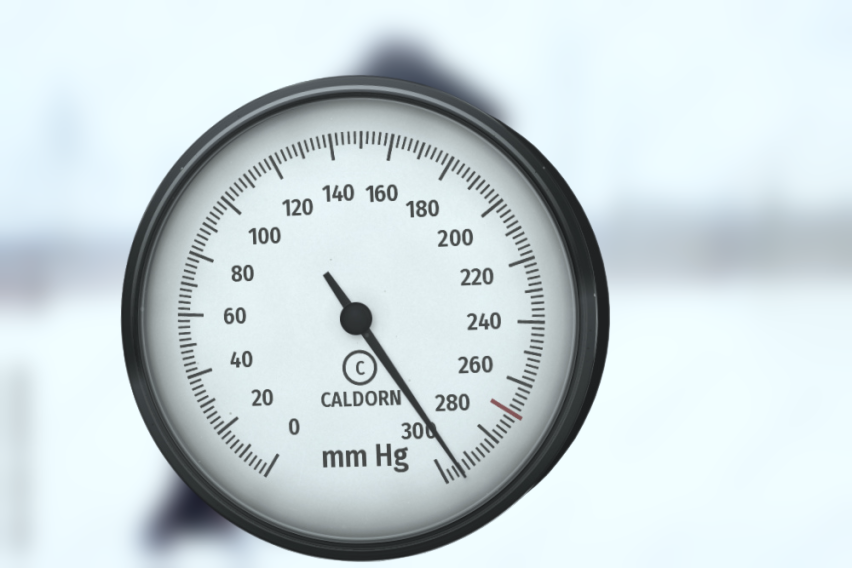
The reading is {"value": 294, "unit": "mmHg"}
